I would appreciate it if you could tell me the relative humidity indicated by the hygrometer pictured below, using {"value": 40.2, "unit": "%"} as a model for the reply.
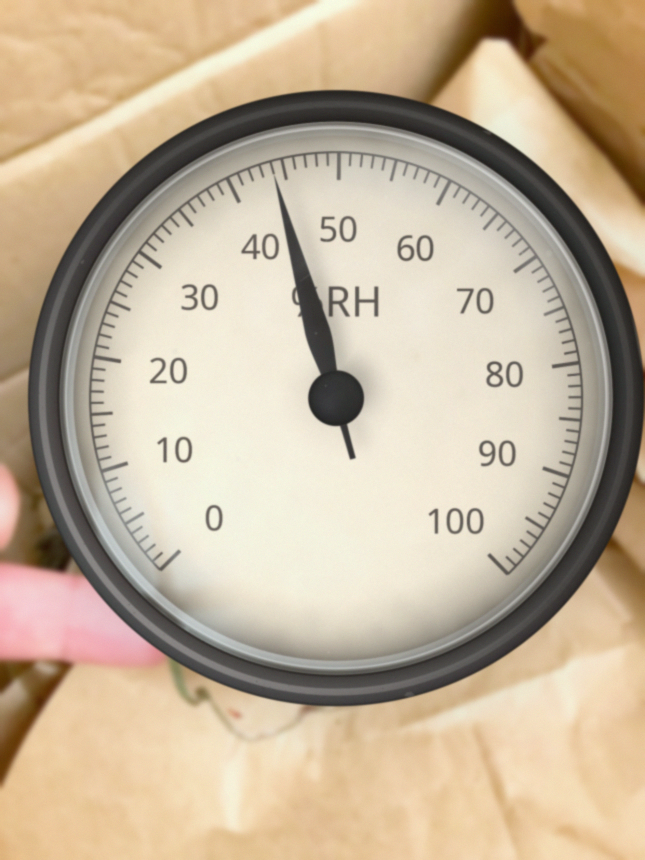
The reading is {"value": 44, "unit": "%"}
